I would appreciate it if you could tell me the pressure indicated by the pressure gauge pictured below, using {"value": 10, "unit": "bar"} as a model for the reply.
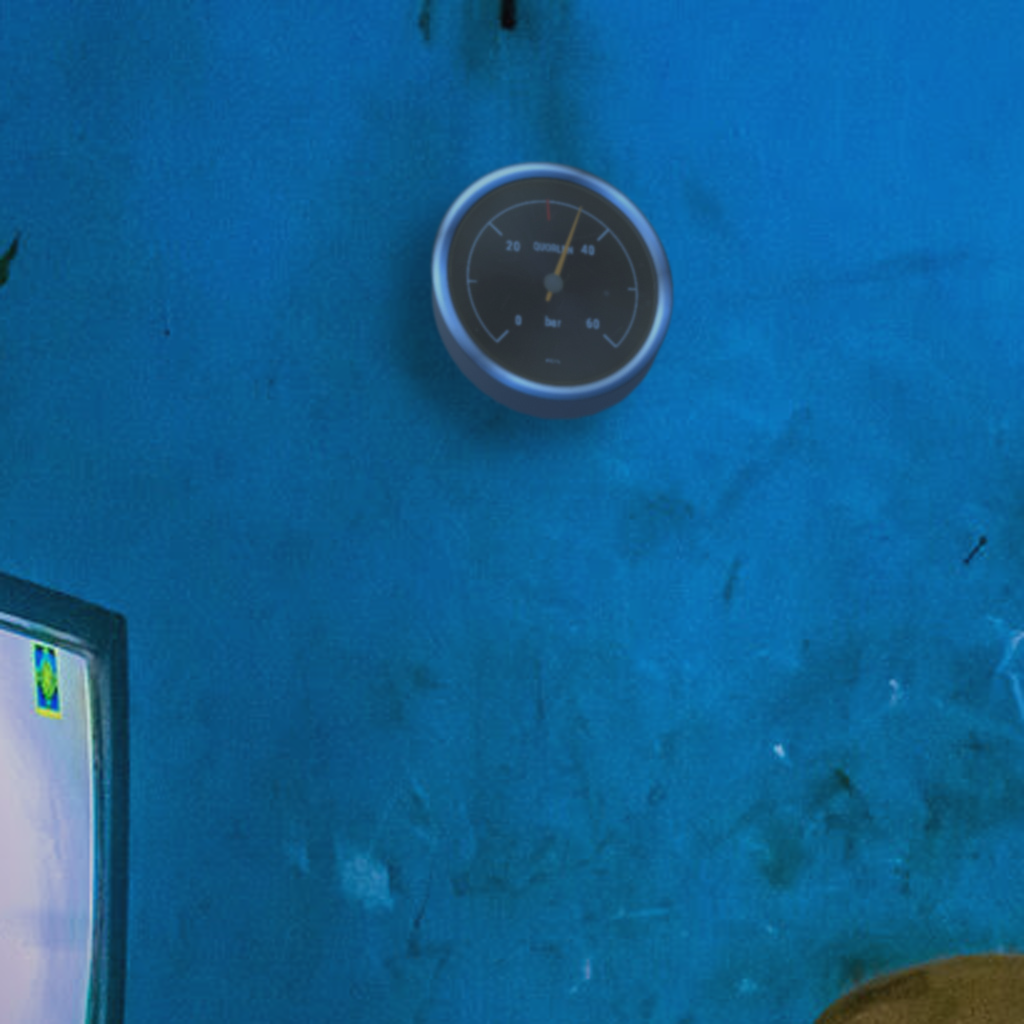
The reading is {"value": 35, "unit": "bar"}
